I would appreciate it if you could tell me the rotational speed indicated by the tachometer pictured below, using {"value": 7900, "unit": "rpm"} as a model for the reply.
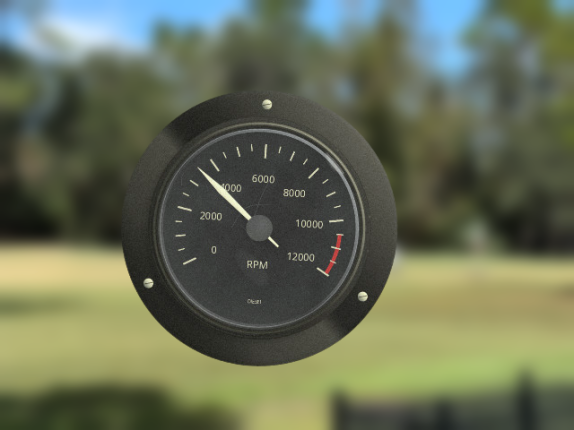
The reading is {"value": 3500, "unit": "rpm"}
